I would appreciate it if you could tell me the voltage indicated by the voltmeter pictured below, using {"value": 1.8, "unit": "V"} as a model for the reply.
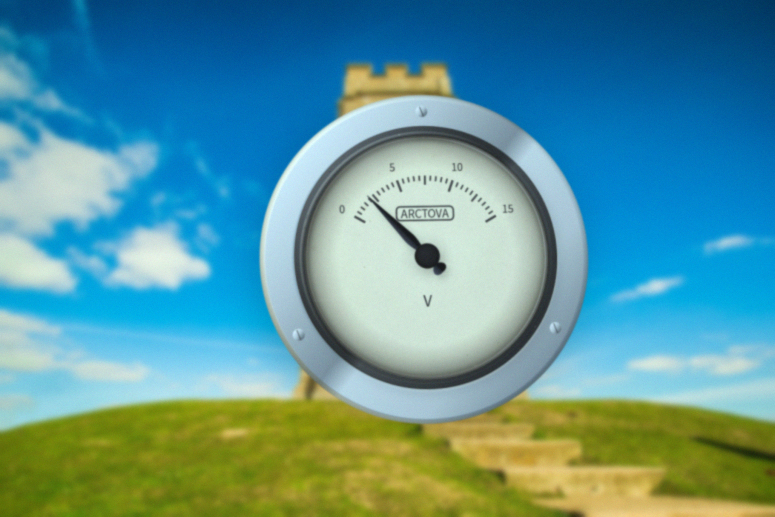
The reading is {"value": 2, "unit": "V"}
